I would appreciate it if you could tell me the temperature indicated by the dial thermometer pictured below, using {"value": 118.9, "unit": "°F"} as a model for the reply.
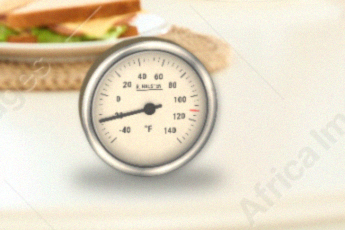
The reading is {"value": -20, "unit": "°F"}
